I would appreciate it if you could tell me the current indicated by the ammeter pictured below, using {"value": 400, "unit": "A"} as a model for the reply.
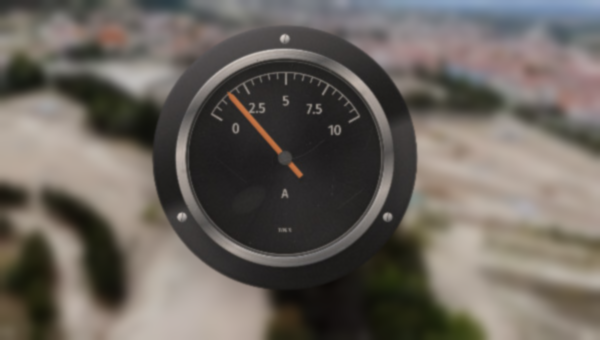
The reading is {"value": 1.5, "unit": "A"}
